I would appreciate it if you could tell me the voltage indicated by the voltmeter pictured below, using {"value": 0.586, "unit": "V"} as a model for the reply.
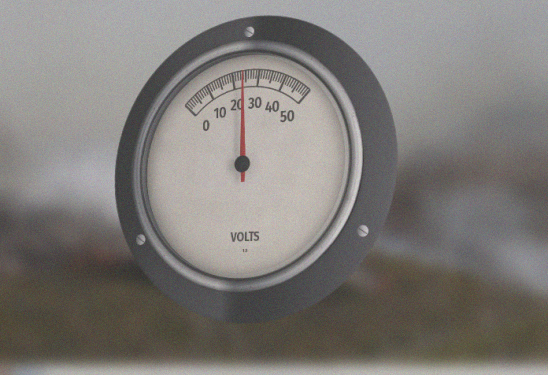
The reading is {"value": 25, "unit": "V"}
